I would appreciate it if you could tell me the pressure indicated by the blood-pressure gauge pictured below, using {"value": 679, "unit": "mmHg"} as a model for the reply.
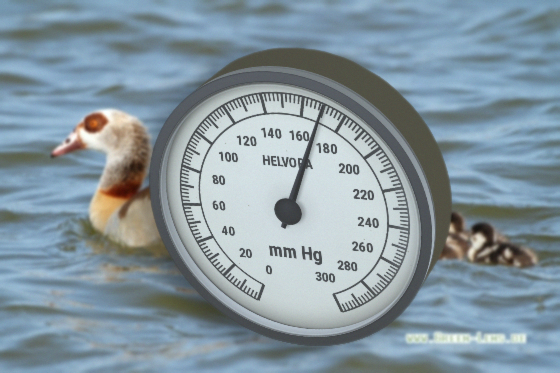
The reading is {"value": 170, "unit": "mmHg"}
